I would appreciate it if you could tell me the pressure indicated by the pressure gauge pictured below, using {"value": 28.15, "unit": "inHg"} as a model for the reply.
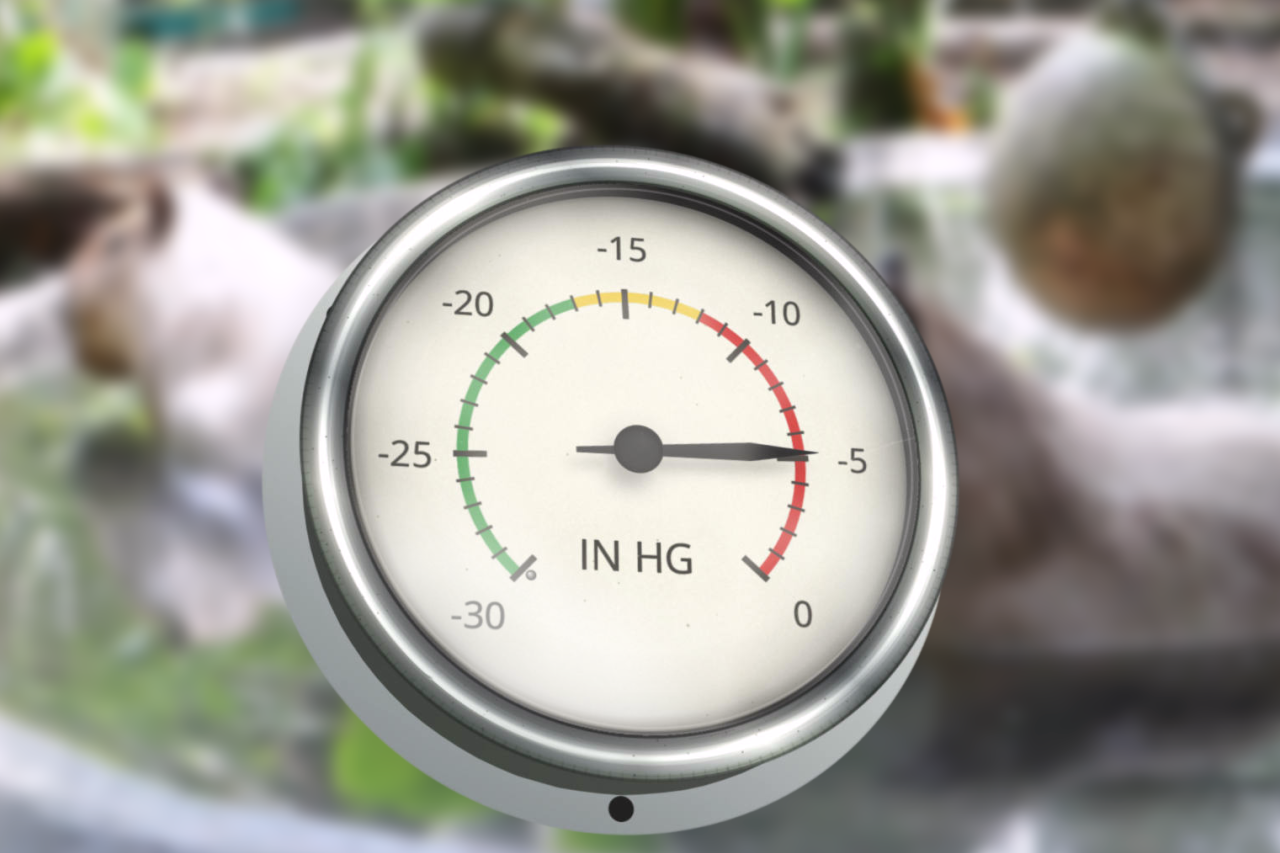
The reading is {"value": -5, "unit": "inHg"}
